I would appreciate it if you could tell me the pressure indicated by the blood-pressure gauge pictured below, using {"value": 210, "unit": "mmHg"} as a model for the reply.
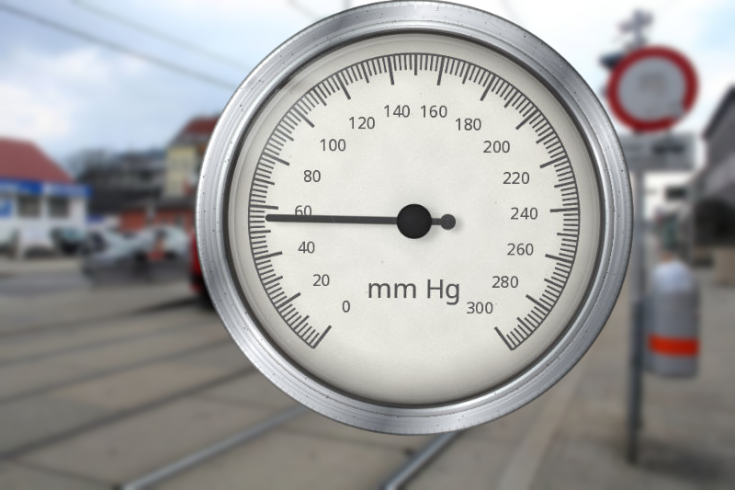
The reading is {"value": 56, "unit": "mmHg"}
